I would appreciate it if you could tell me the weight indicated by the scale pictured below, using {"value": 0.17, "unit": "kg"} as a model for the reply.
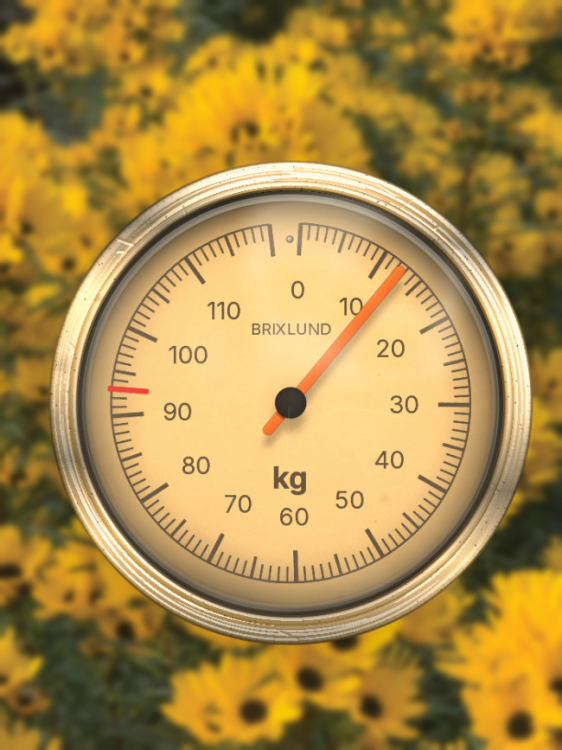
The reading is {"value": 12.5, "unit": "kg"}
